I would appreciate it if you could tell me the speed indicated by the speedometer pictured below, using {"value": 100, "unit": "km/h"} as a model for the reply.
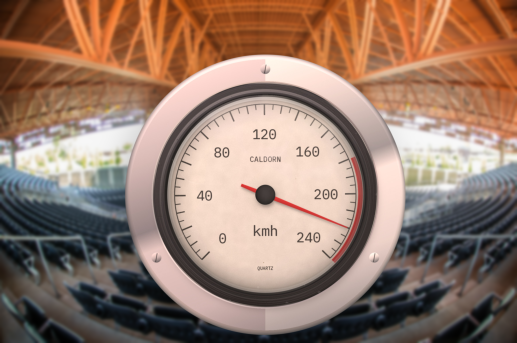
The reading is {"value": 220, "unit": "km/h"}
